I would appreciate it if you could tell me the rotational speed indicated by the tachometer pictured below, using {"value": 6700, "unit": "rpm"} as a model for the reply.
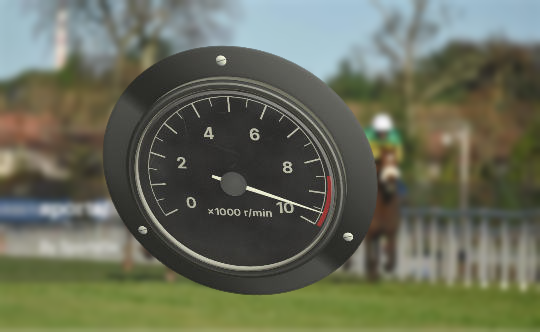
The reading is {"value": 9500, "unit": "rpm"}
